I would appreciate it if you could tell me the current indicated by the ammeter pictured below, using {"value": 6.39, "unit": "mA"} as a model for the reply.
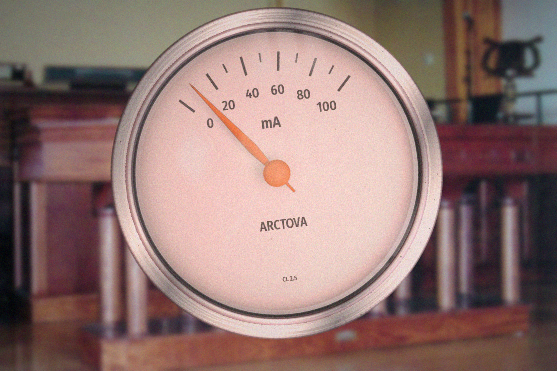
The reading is {"value": 10, "unit": "mA"}
